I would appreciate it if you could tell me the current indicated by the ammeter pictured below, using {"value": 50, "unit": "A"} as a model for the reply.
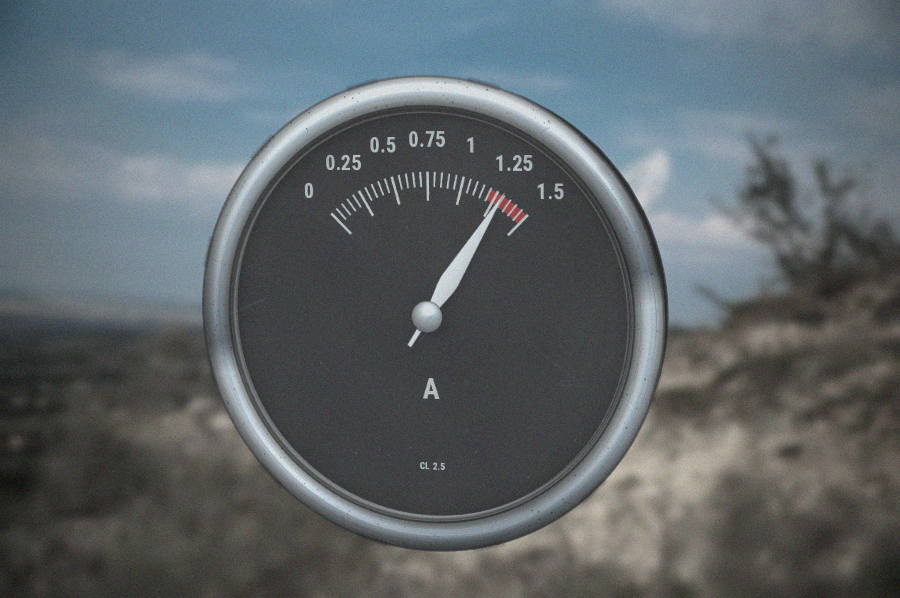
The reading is {"value": 1.3, "unit": "A"}
